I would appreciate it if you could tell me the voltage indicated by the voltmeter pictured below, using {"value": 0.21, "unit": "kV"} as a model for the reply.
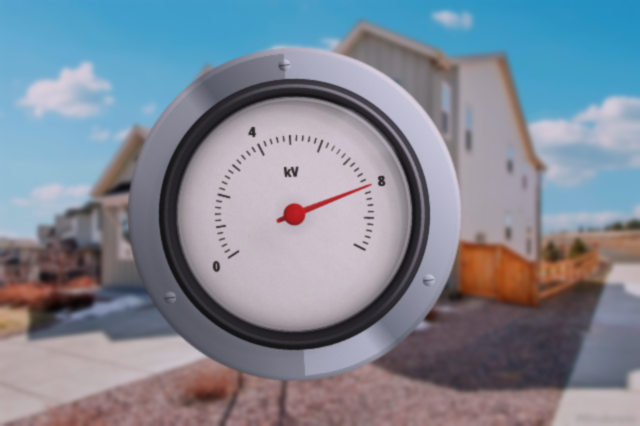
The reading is {"value": 8, "unit": "kV"}
